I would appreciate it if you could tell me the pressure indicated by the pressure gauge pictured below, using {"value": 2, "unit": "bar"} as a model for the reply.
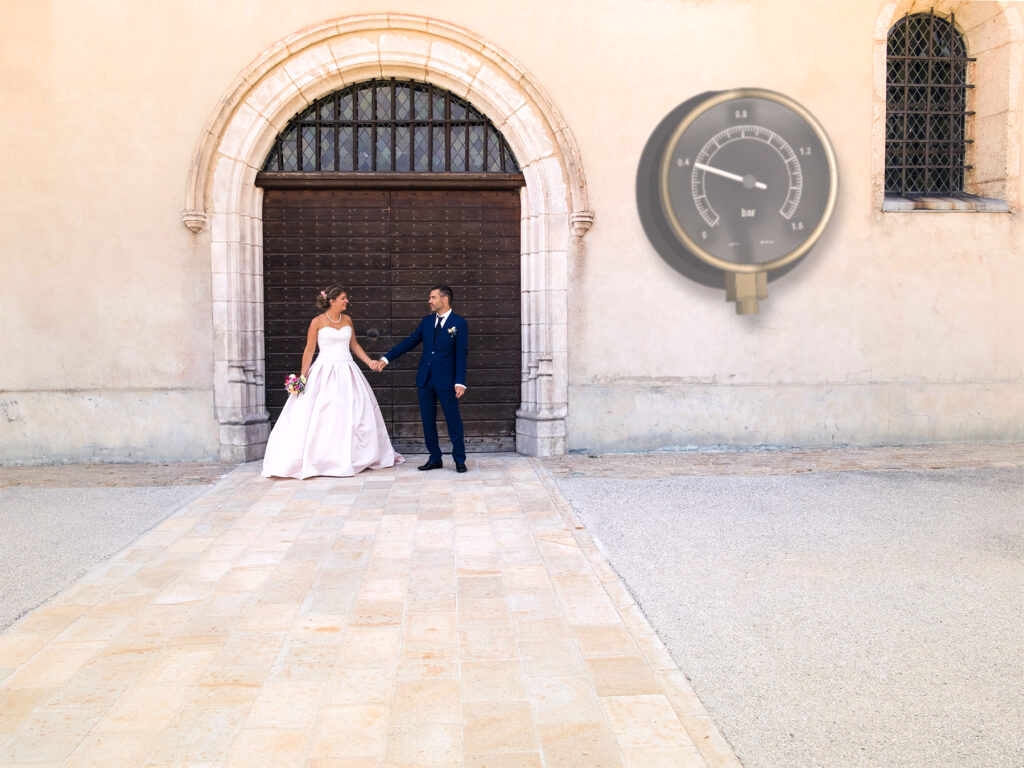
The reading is {"value": 0.4, "unit": "bar"}
